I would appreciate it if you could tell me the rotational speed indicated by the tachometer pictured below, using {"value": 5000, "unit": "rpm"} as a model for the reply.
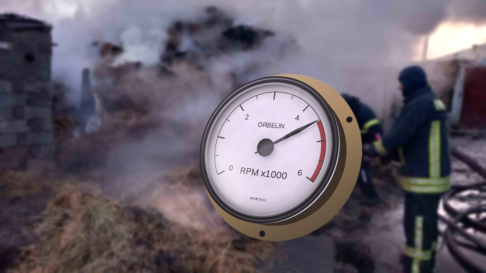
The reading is {"value": 4500, "unit": "rpm"}
